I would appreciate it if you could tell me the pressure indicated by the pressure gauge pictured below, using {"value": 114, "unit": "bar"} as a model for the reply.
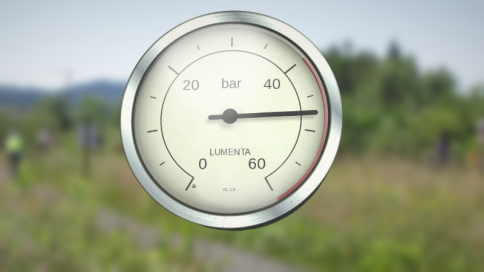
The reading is {"value": 47.5, "unit": "bar"}
